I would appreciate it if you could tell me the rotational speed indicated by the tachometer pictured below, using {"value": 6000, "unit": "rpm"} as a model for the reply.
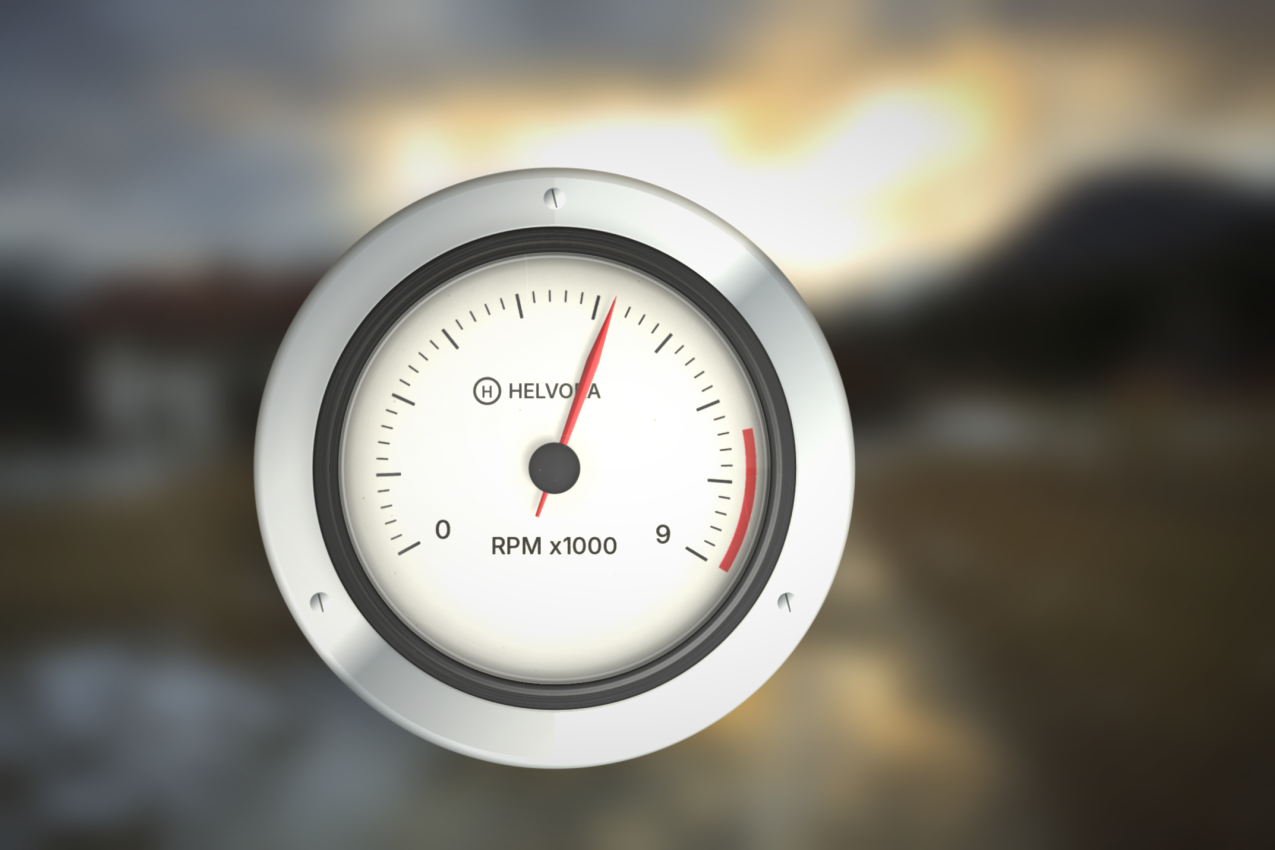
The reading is {"value": 5200, "unit": "rpm"}
